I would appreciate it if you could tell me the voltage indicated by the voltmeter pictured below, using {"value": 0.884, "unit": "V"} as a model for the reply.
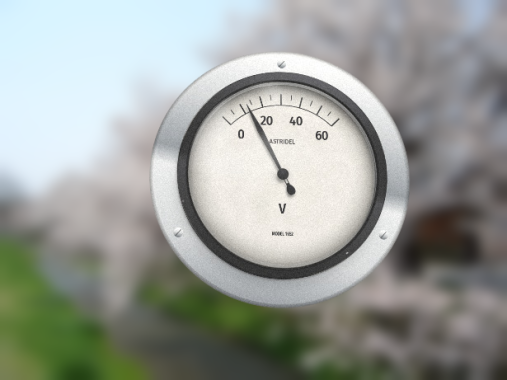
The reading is {"value": 12.5, "unit": "V"}
